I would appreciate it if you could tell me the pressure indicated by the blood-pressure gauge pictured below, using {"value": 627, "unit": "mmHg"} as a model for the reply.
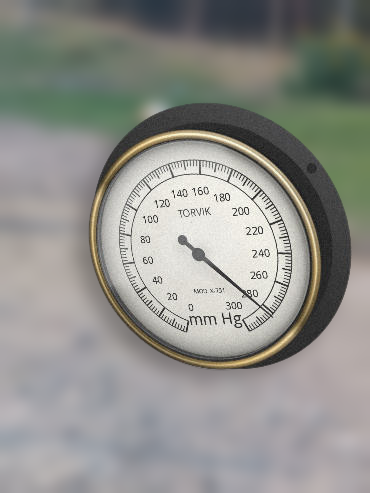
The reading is {"value": 280, "unit": "mmHg"}
